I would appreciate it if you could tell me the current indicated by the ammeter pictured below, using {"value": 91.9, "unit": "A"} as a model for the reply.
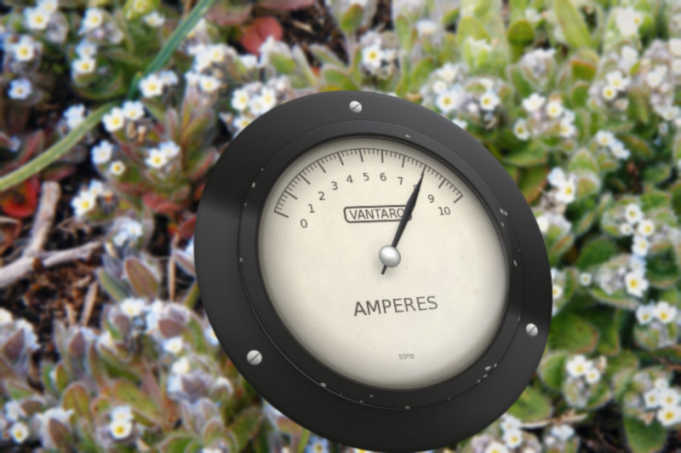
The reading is {"value": 8, "unit": "A"}
